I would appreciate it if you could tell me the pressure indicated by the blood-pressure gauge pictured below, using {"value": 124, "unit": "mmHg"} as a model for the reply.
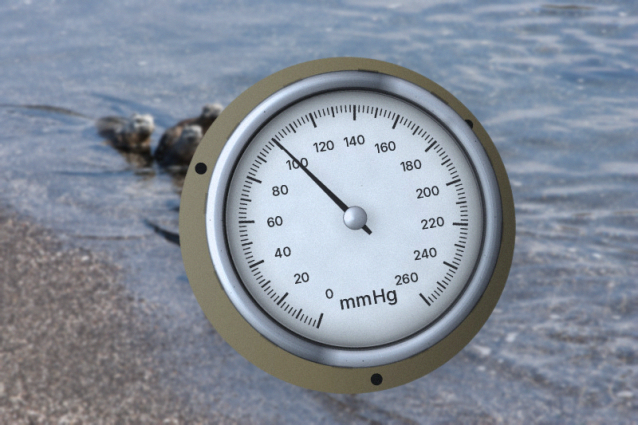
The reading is {"value": 100, "unit": "mmHg"}
